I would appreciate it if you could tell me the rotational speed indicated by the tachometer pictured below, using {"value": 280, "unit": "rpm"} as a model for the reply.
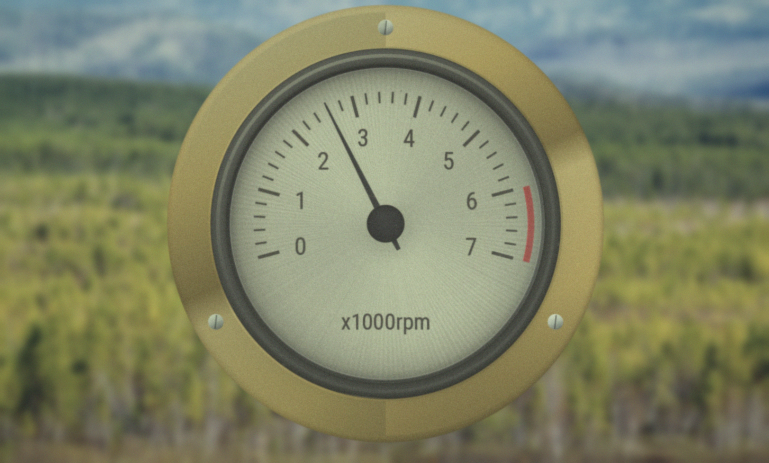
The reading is {"value": 2600, "unit": "rpm"}
